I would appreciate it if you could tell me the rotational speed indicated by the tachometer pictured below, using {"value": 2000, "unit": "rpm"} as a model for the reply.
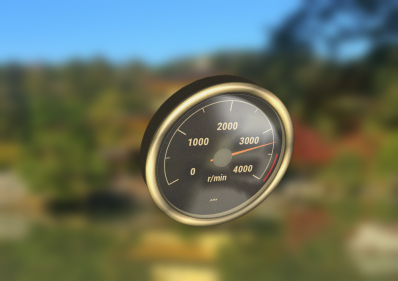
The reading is {"value": 3250, "unit": "rpm"}
